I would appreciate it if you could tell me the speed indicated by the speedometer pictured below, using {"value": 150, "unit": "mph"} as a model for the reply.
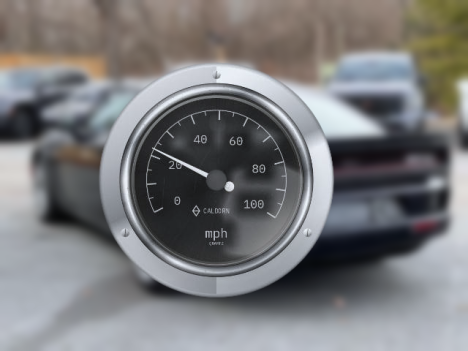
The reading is {"value": 22.5, "unit": "mph"}
